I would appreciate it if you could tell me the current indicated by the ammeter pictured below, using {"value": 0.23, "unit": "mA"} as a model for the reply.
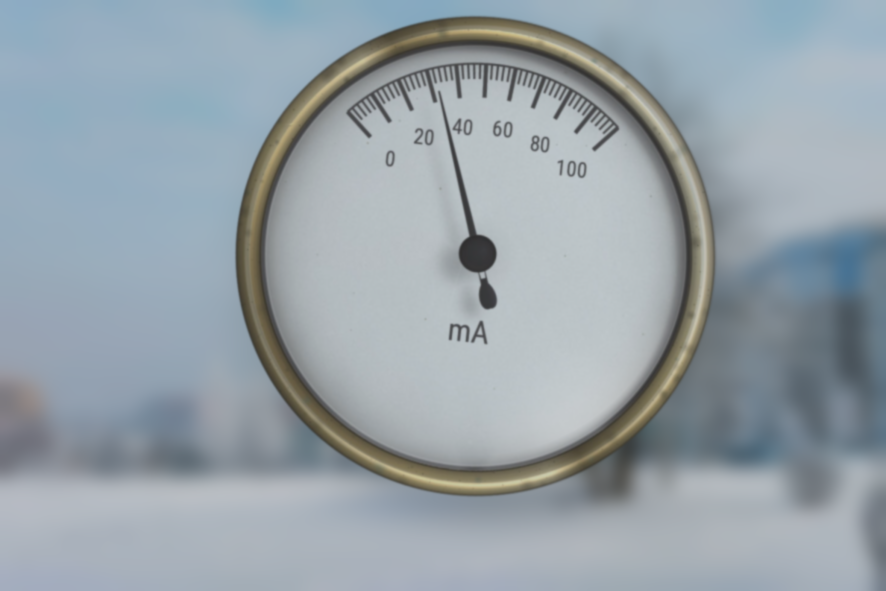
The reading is {"value": 32, "unit": "mA"}
